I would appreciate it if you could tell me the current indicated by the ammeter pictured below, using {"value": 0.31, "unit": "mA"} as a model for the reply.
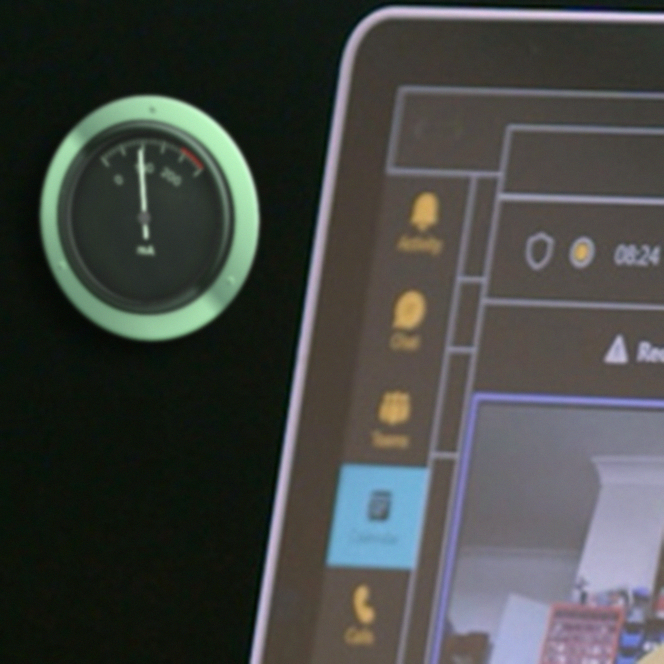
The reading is {"value": 100, "unit": "mA"}
